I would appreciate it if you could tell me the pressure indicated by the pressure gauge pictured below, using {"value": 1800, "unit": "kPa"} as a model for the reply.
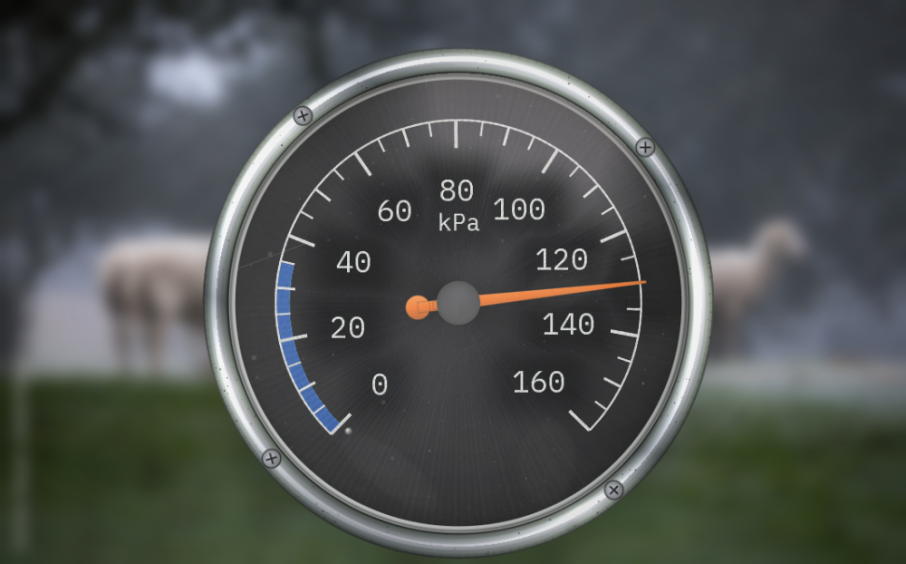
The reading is {"value": 130, "unit": "kPa"}
